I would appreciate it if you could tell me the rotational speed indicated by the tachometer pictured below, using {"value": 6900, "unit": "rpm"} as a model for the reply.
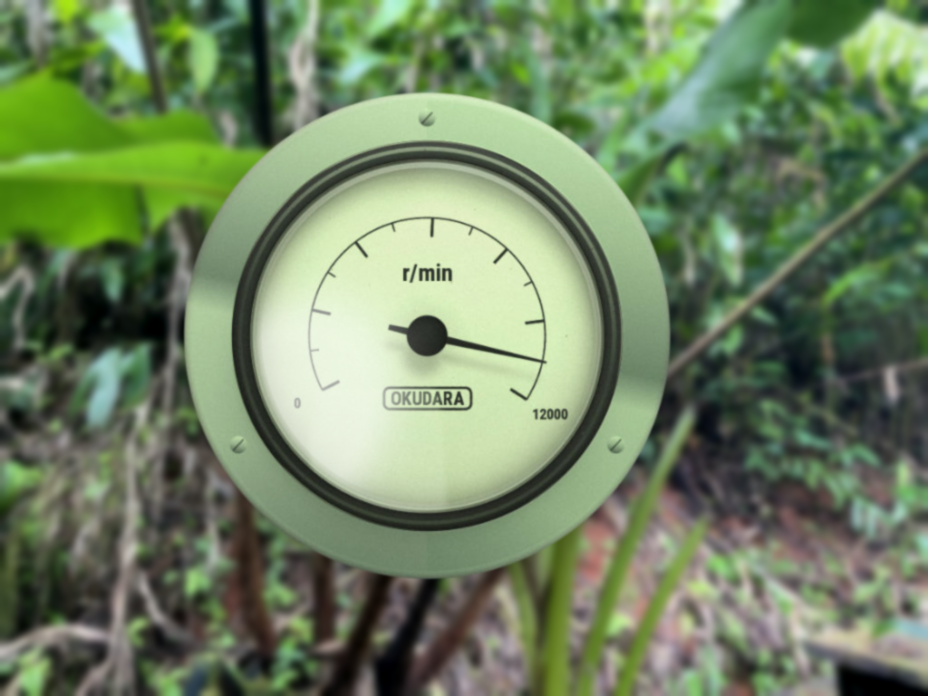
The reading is {"value": 11000, "unit": "rpm"}
